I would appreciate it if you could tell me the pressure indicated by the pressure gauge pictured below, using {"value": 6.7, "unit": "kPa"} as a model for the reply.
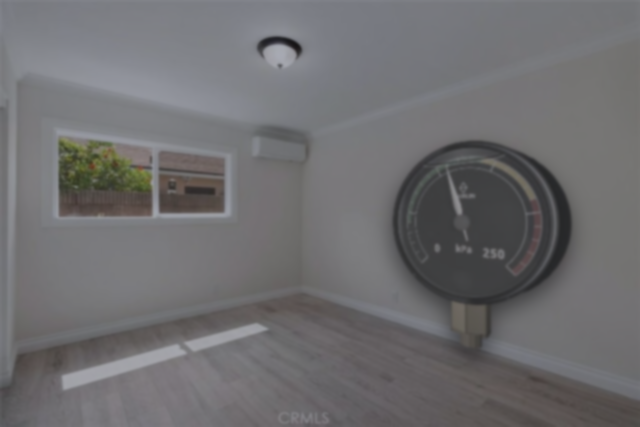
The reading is {"value": 110, "unit": "kPa"}
